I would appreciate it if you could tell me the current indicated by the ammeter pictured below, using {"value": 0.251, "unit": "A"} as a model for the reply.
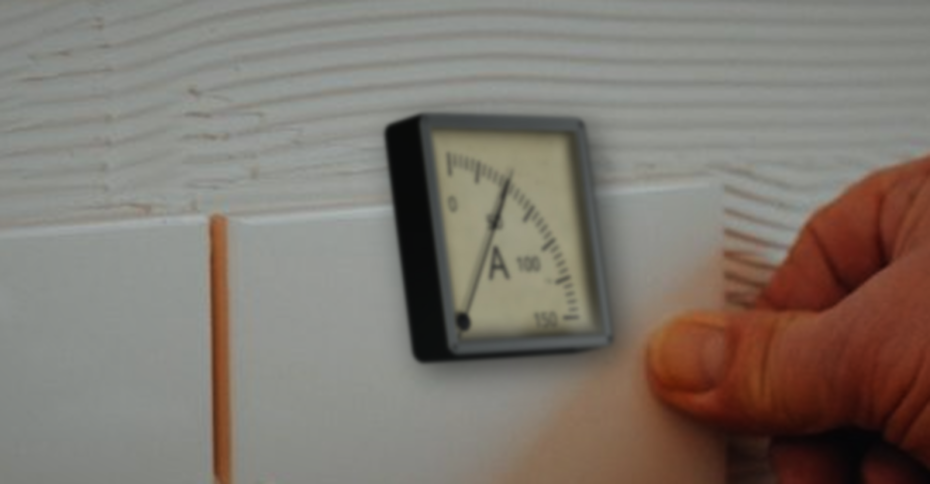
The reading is {"value": 50, "unit": "A"}
